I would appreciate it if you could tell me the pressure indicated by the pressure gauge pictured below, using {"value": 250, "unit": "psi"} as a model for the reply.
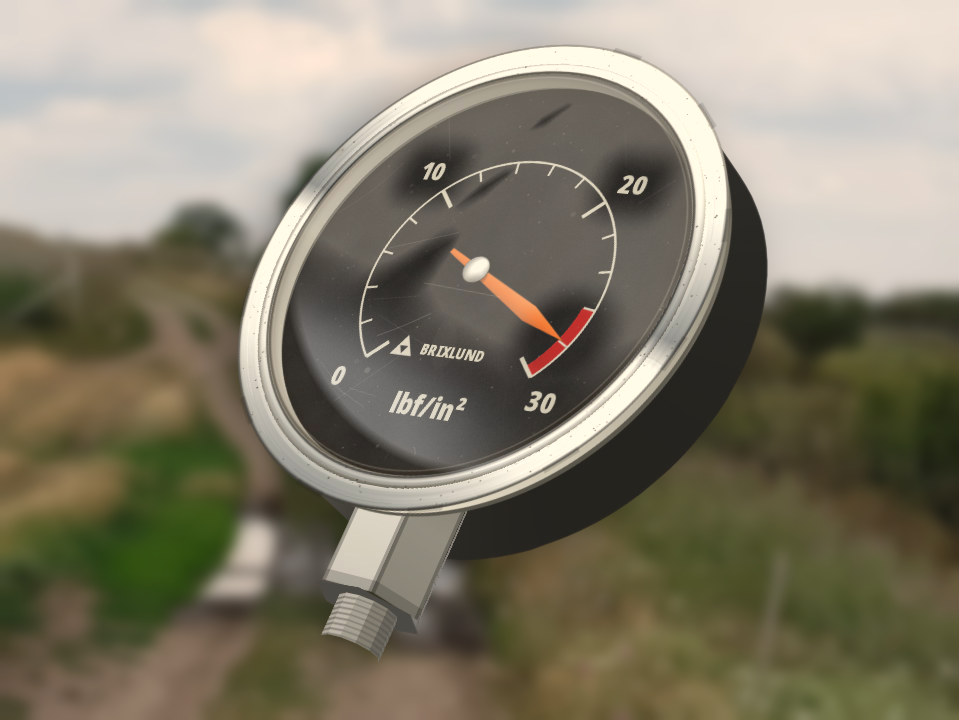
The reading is {"value": 28, "unit": "psi"}
